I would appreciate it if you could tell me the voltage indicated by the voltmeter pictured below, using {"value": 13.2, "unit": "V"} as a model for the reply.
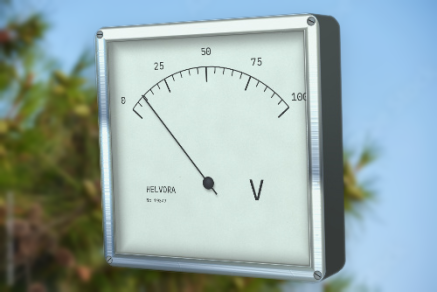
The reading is {"value": 10, "unit": "V"}
